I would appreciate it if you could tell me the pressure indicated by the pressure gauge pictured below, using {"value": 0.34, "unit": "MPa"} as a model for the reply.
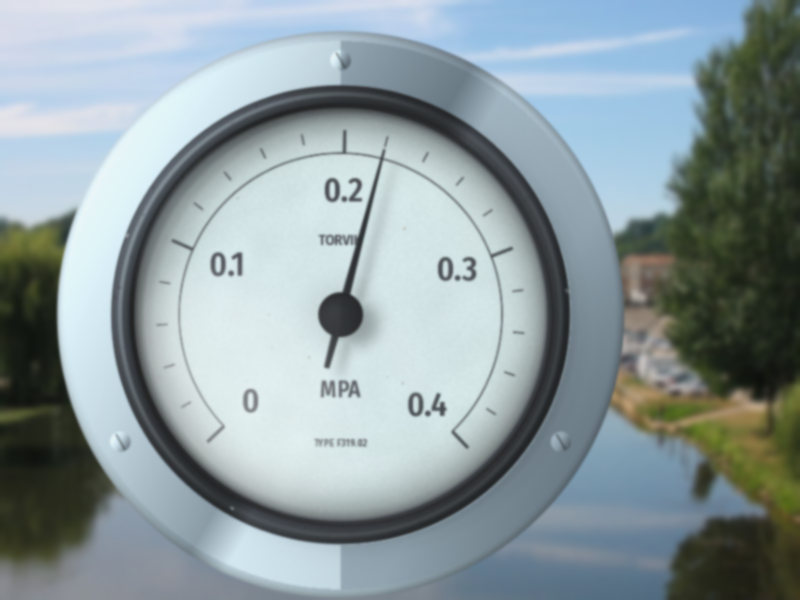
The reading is {"value": 0.22, "unit": "MPa"}
